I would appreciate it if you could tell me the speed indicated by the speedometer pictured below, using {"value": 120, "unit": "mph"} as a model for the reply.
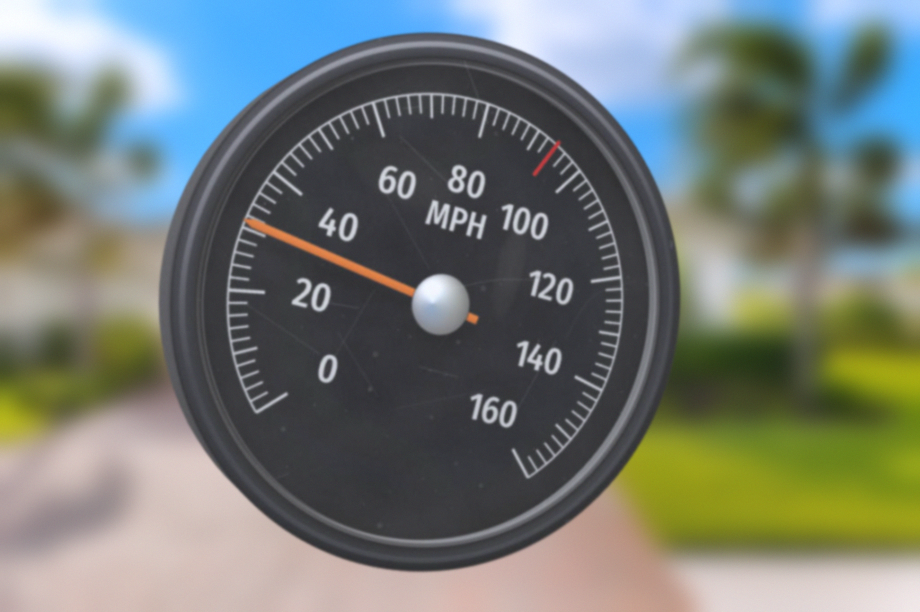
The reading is {"value": 31, "unit": "mph"}
